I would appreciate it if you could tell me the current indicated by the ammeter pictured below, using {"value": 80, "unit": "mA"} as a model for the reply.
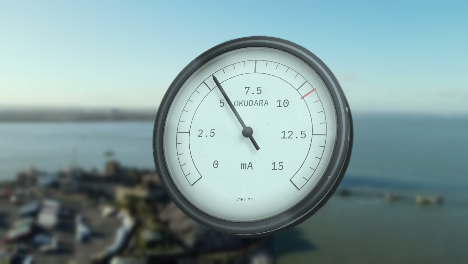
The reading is {"value": 5.5, "unit": "mA"}
